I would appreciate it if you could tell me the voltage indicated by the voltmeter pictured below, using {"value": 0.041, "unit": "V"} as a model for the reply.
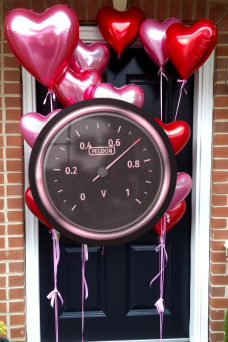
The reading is {"value": 0.7, "unit": "V"}
